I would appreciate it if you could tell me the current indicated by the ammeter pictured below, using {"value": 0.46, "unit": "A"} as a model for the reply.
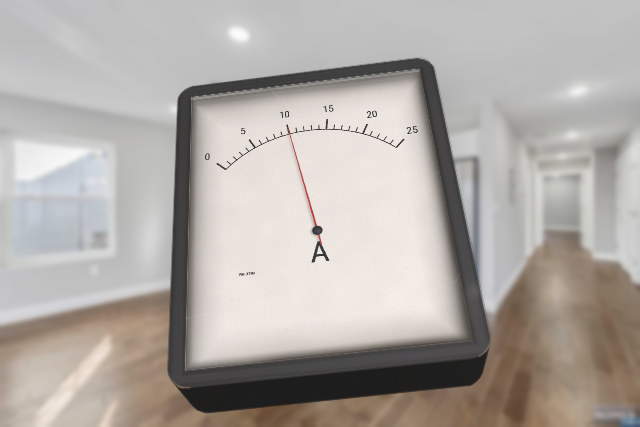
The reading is {"value": 10, "unit": "A"}
